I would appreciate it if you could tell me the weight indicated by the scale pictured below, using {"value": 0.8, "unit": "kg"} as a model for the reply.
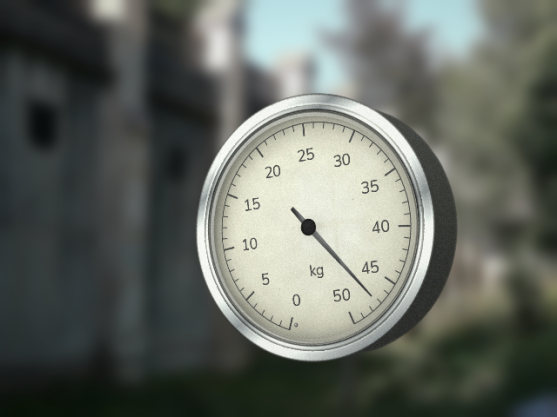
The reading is {"value": 47, "unit": "kg"}
